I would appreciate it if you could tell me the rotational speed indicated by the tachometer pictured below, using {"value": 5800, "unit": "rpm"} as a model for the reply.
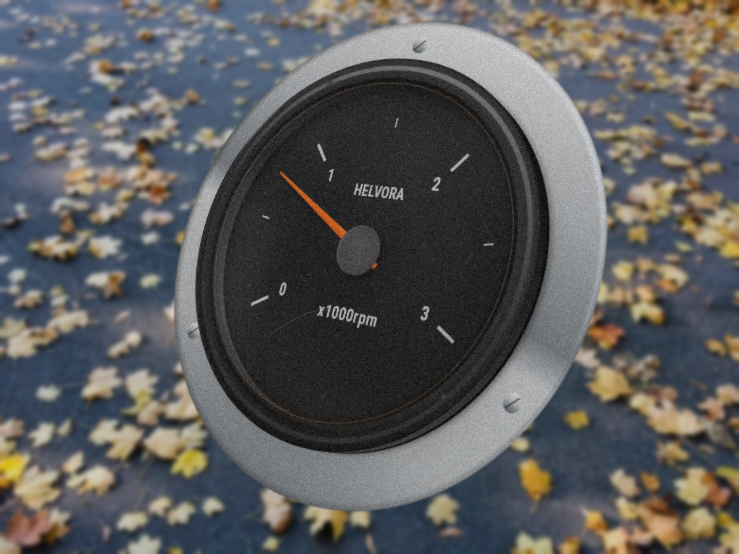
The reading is {"value": 750, "unit": "rpm"}
